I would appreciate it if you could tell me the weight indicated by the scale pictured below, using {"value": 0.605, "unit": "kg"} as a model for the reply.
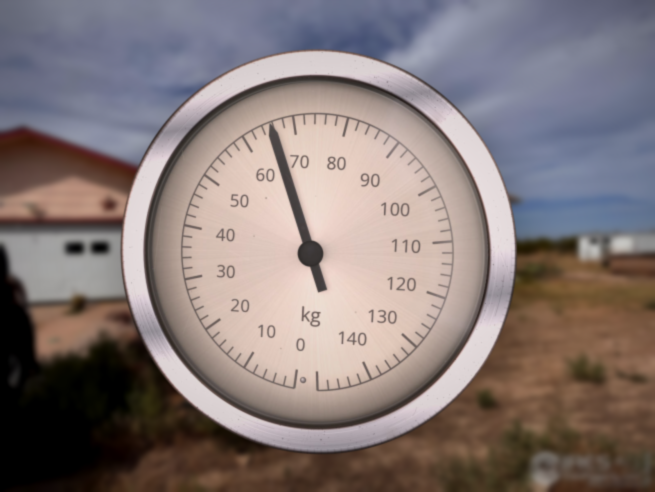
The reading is {"value": 66, "unit": "kg"}
